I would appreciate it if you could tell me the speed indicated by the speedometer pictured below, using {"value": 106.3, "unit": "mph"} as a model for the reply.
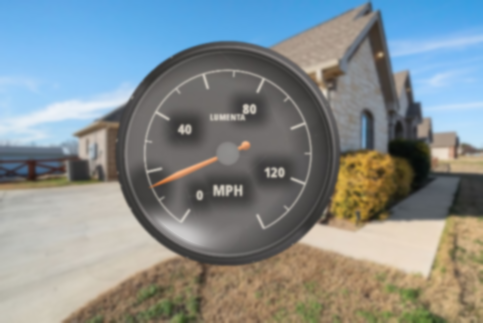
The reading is {"value": 15, "unit": "mph"}
